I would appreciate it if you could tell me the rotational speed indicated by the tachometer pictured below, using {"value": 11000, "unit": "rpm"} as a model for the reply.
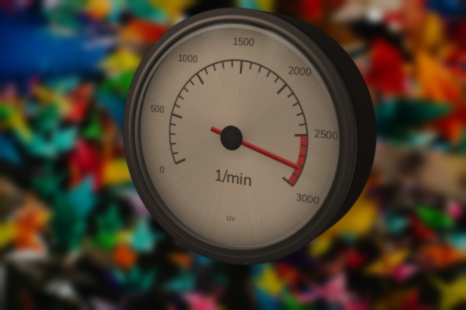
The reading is {"value": 2800, "unit": "rpm"}
